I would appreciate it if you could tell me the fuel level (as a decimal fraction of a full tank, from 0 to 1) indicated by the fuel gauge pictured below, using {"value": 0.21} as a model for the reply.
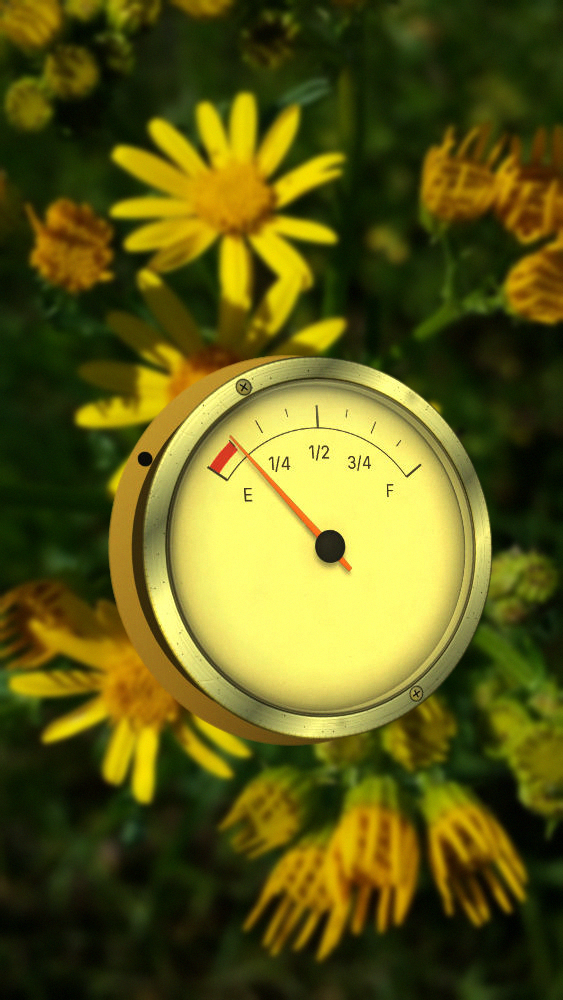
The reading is {"value": 0.125}
